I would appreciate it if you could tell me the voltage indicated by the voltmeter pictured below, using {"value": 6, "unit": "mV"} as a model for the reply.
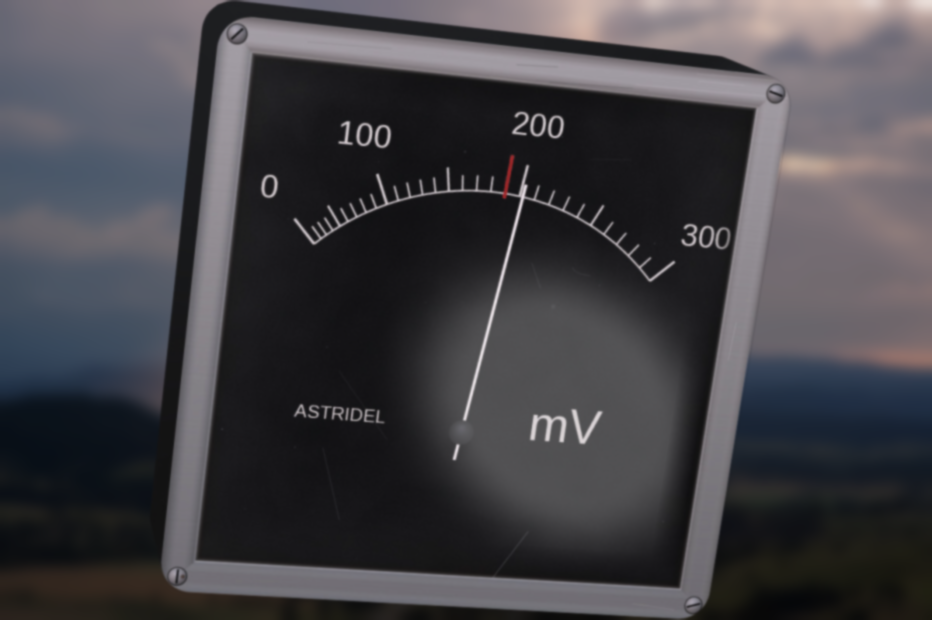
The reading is {"value": 200, "unit": "mV"}
